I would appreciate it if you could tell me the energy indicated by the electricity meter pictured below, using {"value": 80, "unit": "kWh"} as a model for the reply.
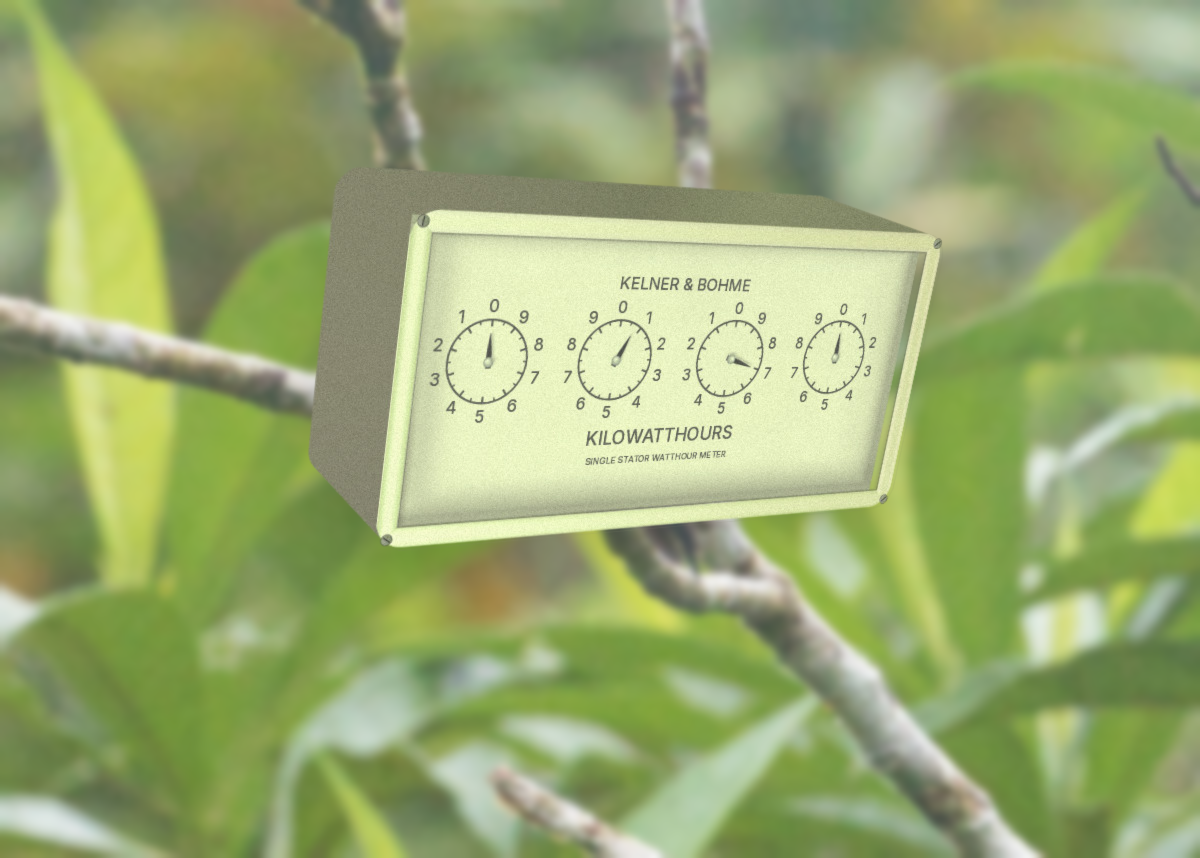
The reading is {"value": 70, "unit": "kWh"}
